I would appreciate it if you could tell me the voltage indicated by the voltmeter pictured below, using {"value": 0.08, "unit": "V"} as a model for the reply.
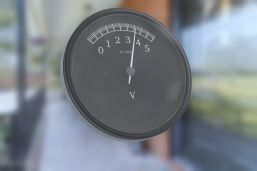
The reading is {"value": 3.5, "unit": "V"}
